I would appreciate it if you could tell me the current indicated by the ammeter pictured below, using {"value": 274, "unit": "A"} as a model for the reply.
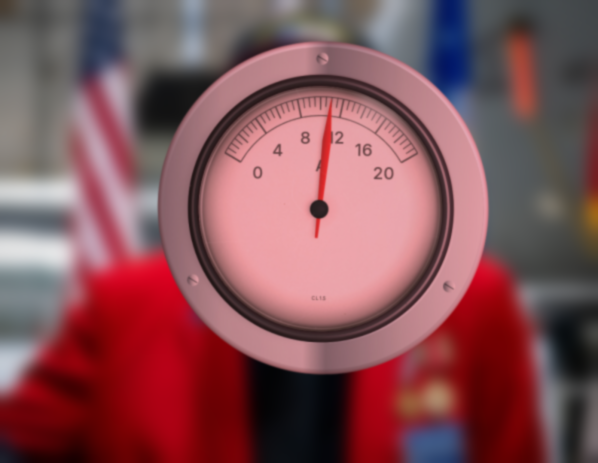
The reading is {"value": 11, "unit": "A"}
